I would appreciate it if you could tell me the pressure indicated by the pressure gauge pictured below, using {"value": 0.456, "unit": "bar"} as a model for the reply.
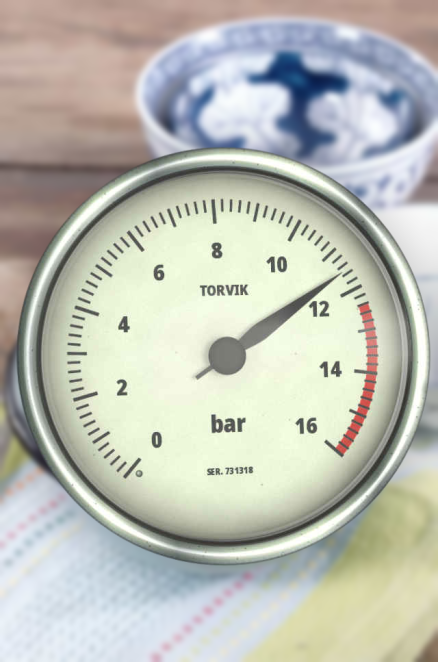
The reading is {"value": 11.5, "unit": "bar"}
